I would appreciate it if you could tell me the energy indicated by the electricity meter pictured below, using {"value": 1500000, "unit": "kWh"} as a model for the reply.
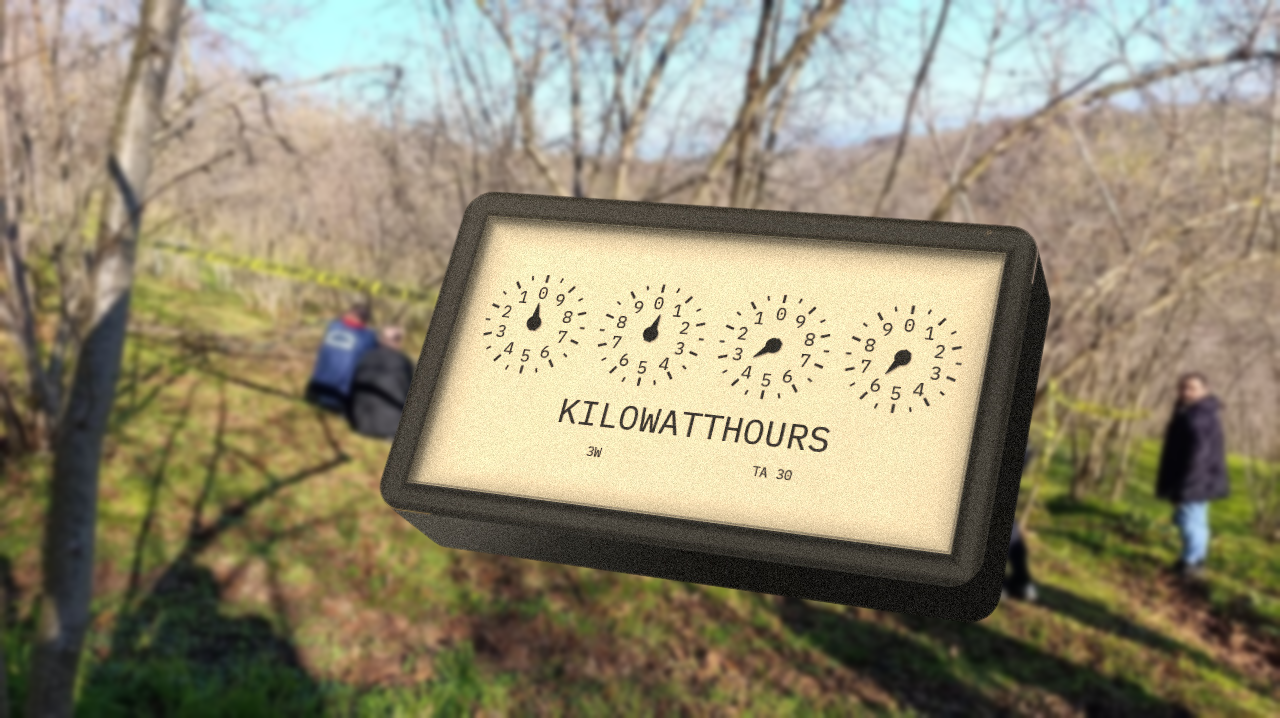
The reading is {"value": 36, "unit": "kWh"}
